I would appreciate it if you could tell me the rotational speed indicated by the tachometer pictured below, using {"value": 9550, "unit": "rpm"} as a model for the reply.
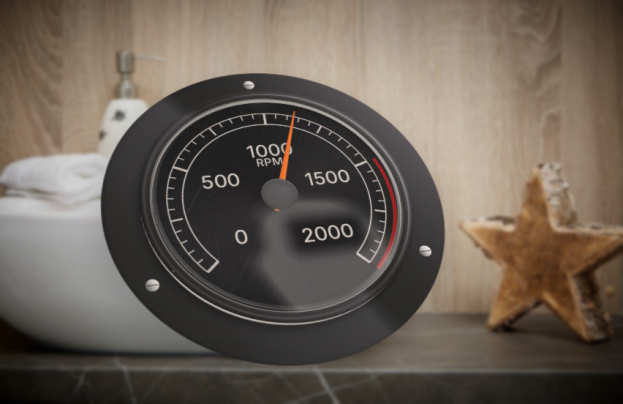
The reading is {"value": 1125, "unit": "rpm"}
